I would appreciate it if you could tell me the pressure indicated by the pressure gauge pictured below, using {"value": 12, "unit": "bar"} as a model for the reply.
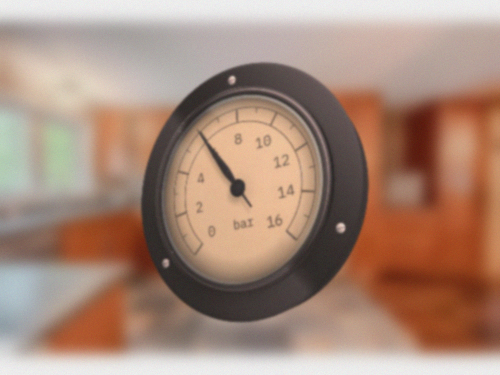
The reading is {"value": 6, "unit": "bar"}
